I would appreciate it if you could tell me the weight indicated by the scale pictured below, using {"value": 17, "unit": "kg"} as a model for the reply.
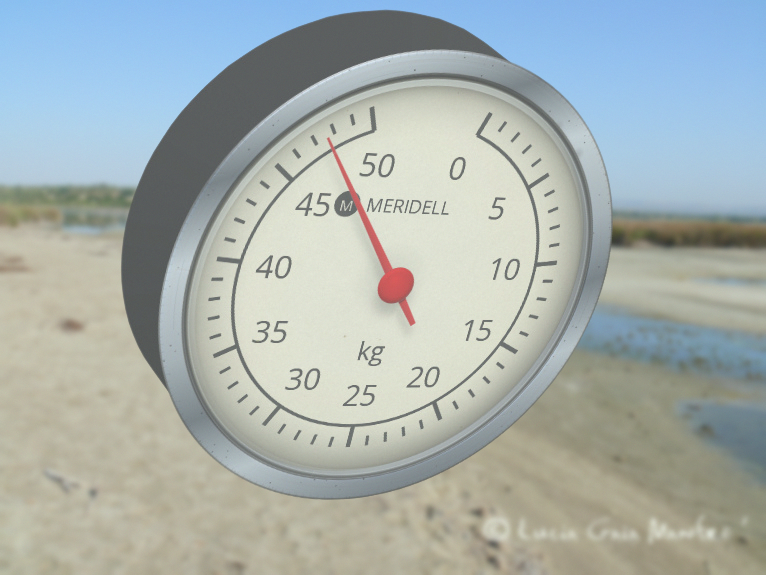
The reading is {"value": 47.5, "unit": "kg"}
